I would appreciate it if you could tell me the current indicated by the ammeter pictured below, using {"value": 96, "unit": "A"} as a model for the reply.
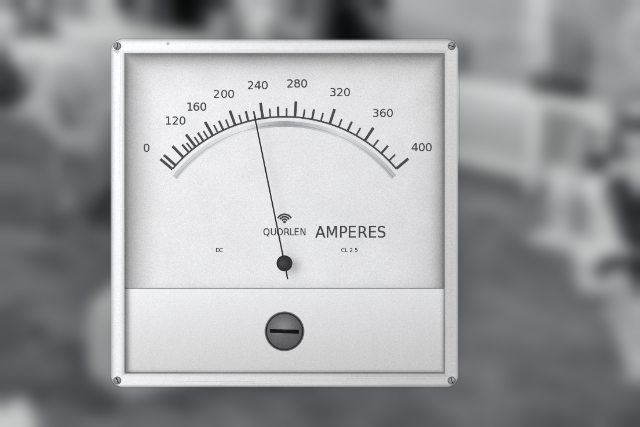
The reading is {"value": 230, "unit": "A"}
